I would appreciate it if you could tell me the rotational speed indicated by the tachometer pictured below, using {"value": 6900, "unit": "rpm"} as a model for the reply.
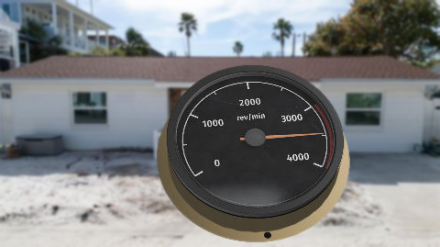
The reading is {"value": 3500, "unit": "rpm"}
